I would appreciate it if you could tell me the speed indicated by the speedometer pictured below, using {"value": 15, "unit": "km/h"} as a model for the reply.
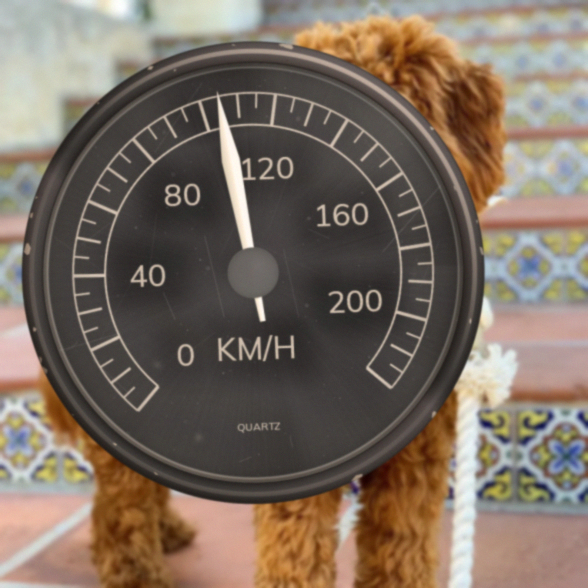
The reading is {"value": 105, "unit": "km/h"}
